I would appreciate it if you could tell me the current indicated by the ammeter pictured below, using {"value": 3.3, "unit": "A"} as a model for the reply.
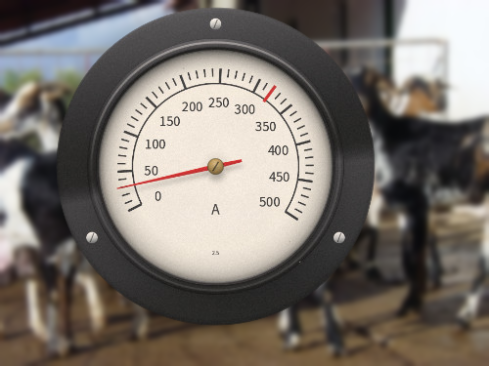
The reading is {"value": 30, "unit": "A"}
